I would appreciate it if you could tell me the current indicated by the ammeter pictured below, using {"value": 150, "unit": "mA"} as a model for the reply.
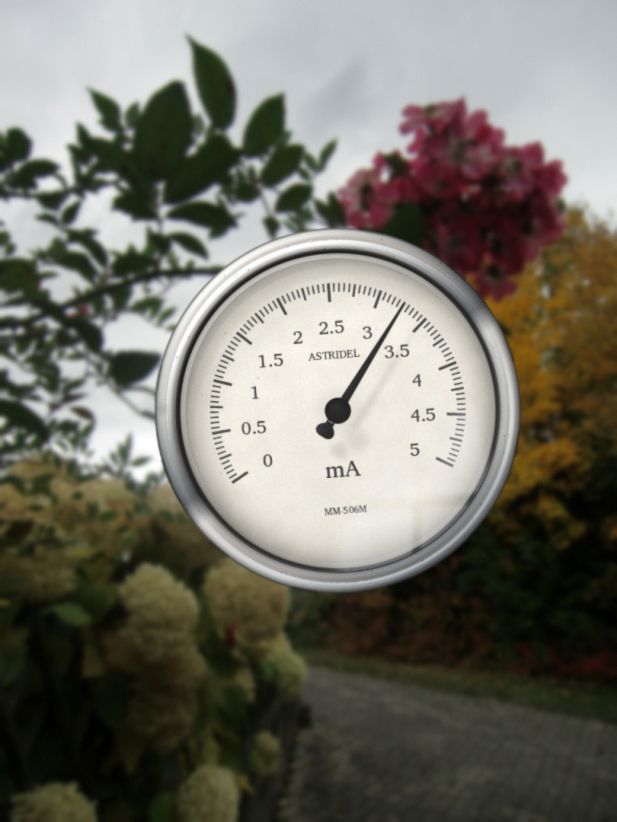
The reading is {"value": 3.25, "unit": "mA"}
